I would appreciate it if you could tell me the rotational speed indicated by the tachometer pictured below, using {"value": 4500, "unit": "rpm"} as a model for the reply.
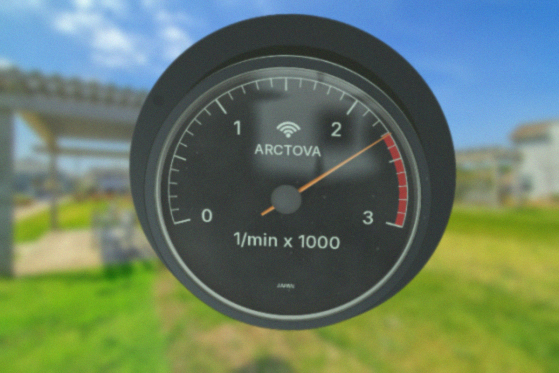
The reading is {"value": 2300, "unit": "rpm"}
